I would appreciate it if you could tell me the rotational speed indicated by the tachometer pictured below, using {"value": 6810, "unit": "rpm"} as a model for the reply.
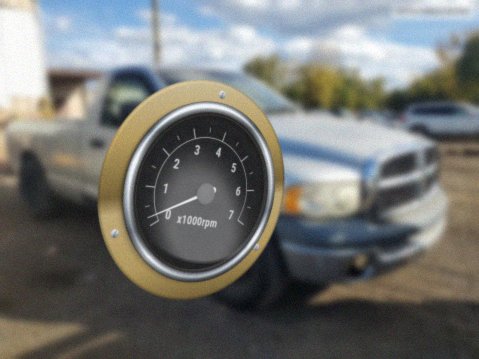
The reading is {"value": 250, "unit": "rpm"}
